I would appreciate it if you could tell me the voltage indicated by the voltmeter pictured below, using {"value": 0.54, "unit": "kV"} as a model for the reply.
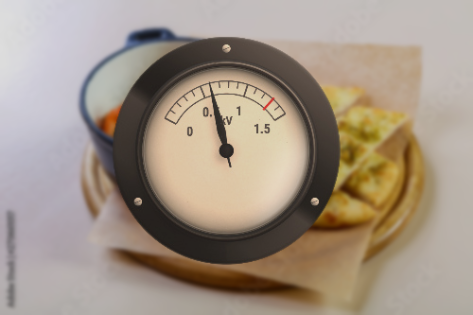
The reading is {"value": 0.6, "unit": "kV"}
